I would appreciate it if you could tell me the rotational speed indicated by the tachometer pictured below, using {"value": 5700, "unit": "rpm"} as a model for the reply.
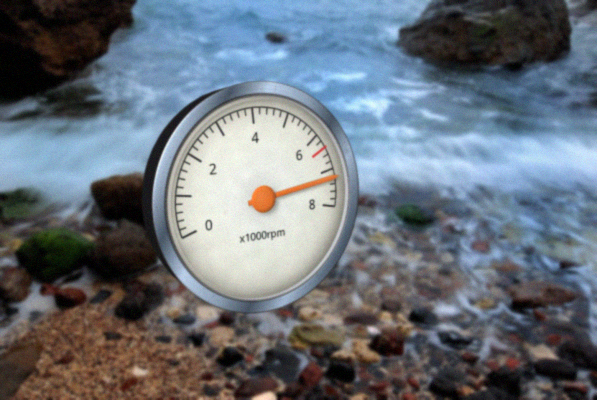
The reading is {"value": 7200, "unit": "rpm"}
